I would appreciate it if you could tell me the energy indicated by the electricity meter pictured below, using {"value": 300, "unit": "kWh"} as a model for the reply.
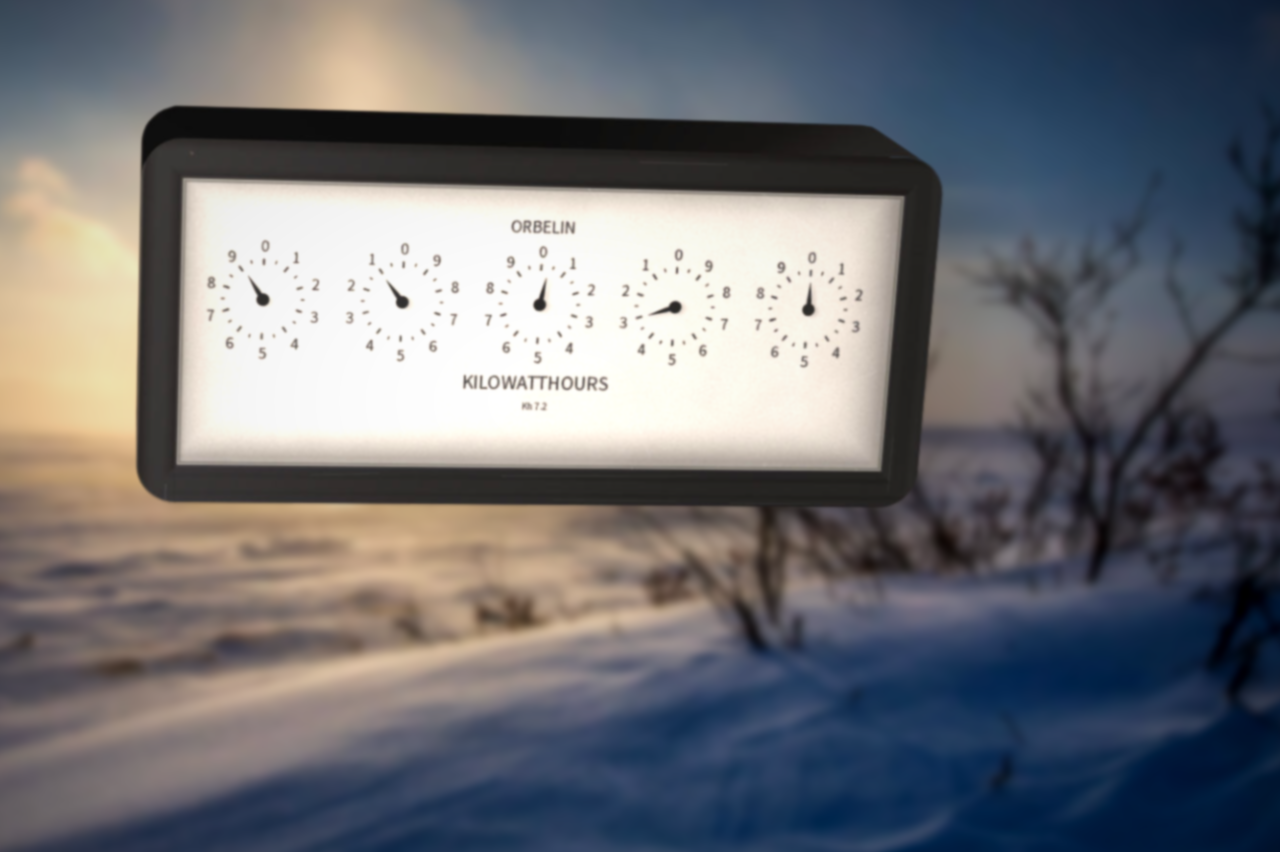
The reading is {"value": 91030, "unit": "kWh"}
